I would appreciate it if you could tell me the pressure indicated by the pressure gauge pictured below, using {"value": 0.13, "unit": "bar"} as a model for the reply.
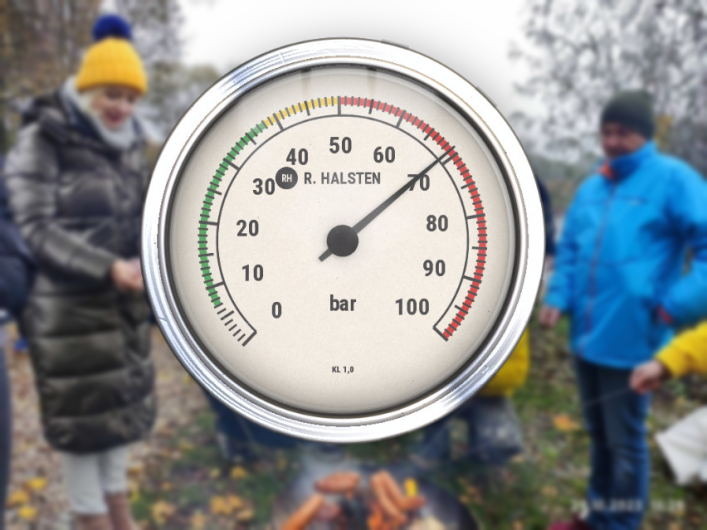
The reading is {"value": 69, "unit": "bar"}
